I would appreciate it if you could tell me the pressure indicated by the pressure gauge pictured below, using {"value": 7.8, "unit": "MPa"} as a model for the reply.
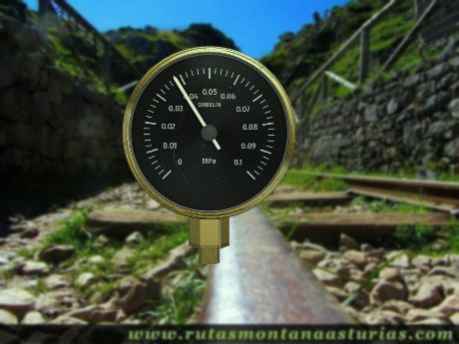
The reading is {"value": 0.038, "unit": "MPa"}
